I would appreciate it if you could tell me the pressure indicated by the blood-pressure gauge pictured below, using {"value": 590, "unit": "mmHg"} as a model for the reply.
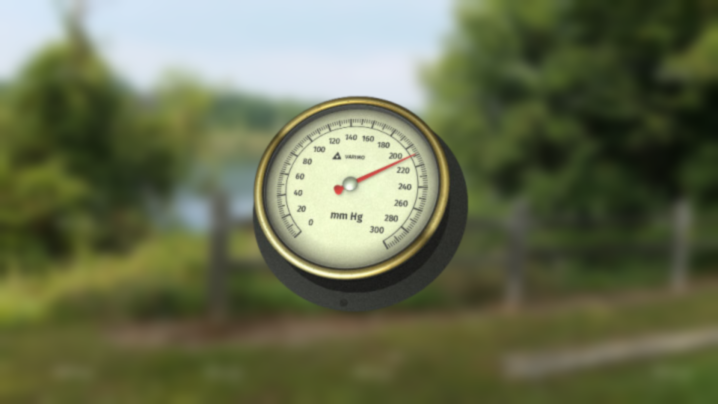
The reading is {"value": 210, "unit": "mmHg"}
